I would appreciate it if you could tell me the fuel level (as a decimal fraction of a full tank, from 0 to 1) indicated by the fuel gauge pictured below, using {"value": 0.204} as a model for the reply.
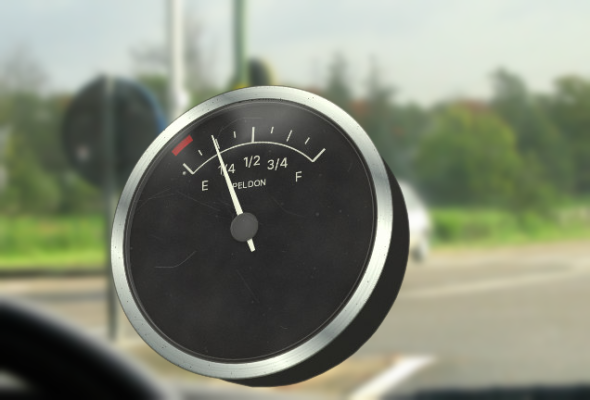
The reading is {"value": 0.25}
